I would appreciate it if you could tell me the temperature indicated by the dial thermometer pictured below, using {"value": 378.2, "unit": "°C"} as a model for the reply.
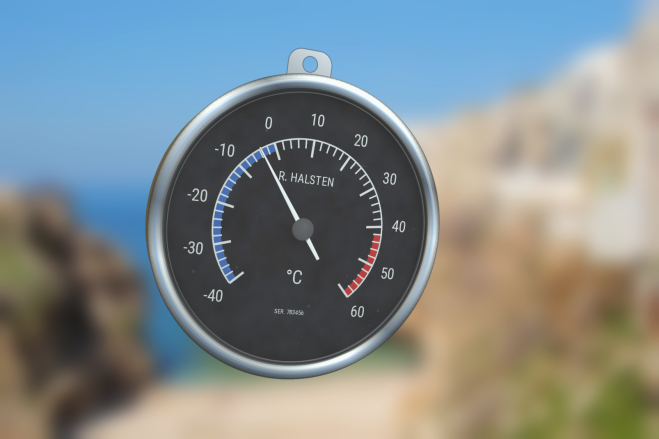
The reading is {"value": -4, "unit": "°C"}
